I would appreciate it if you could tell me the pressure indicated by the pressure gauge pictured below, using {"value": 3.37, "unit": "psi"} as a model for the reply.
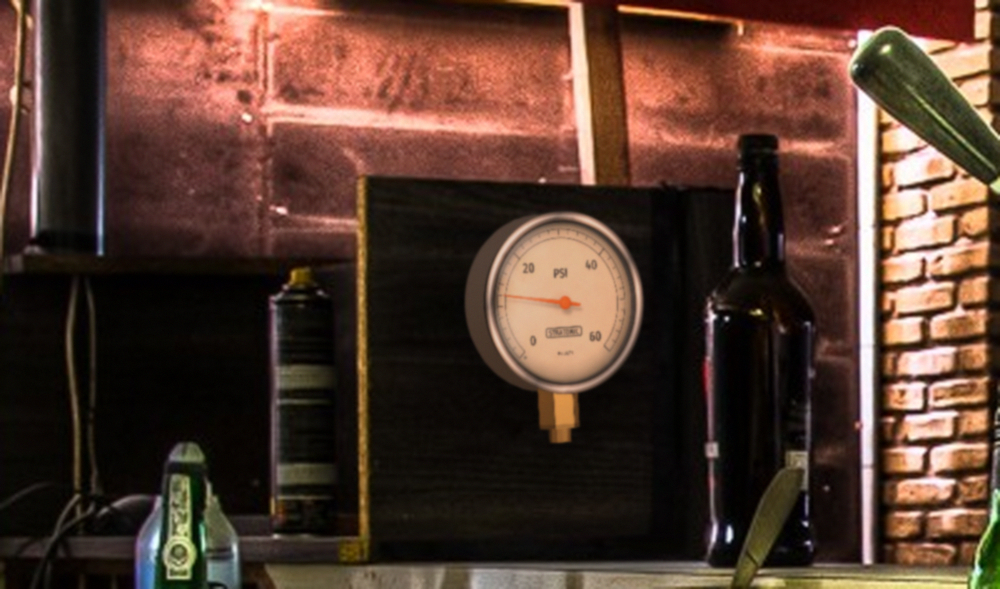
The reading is {"value": 12, "unit": "psi"}
